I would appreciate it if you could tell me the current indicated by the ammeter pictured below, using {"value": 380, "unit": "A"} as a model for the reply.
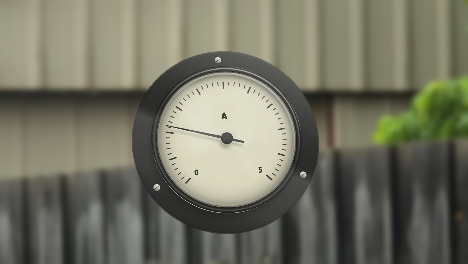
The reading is {"value": 1.1, "unit": "A"}
